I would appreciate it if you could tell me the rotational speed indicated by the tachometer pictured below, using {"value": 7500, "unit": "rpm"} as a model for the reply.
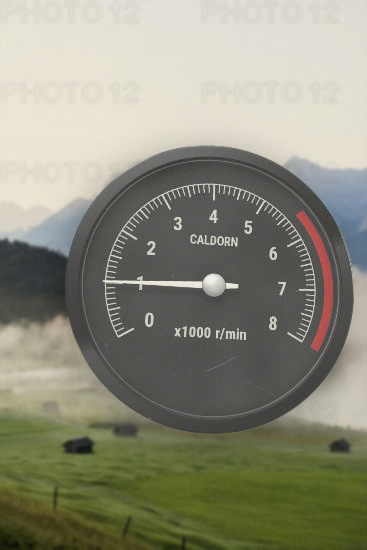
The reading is {"value": 1000, "unit": "rpm"}
